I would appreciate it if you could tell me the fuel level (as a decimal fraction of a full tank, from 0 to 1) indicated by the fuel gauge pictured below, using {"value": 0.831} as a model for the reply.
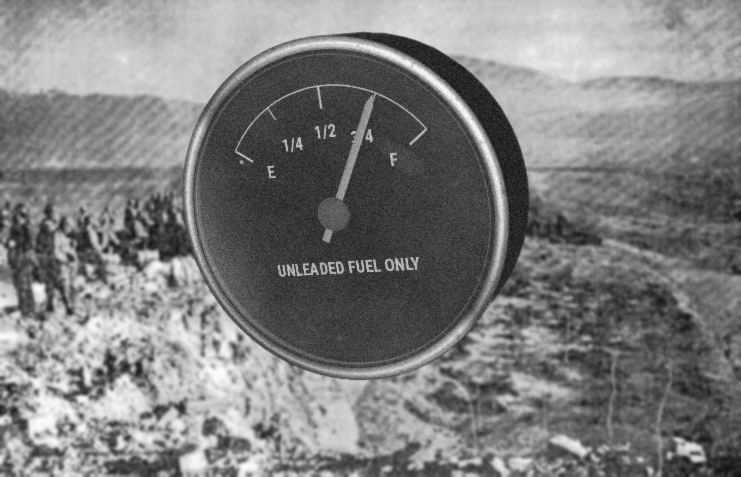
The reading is {"value": 0.75}
